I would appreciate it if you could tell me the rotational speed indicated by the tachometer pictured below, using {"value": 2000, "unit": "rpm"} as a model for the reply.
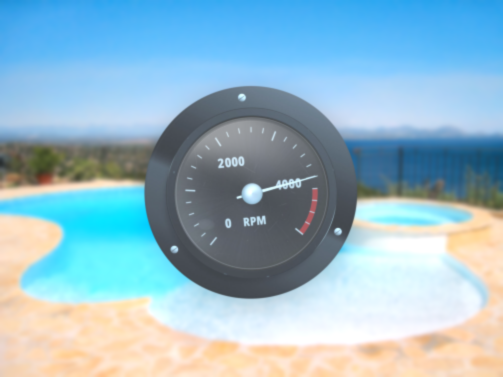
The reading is {"value": 4000, "unit": "rpm"}
